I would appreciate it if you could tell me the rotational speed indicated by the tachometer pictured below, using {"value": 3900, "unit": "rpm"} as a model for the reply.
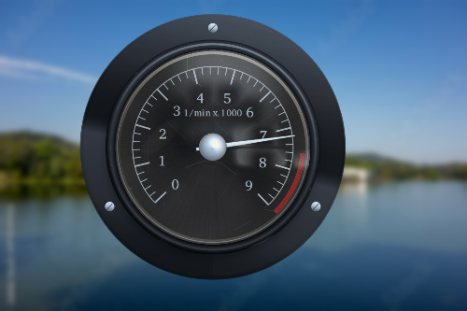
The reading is {"value": 7200, "unit": "rpm"}
